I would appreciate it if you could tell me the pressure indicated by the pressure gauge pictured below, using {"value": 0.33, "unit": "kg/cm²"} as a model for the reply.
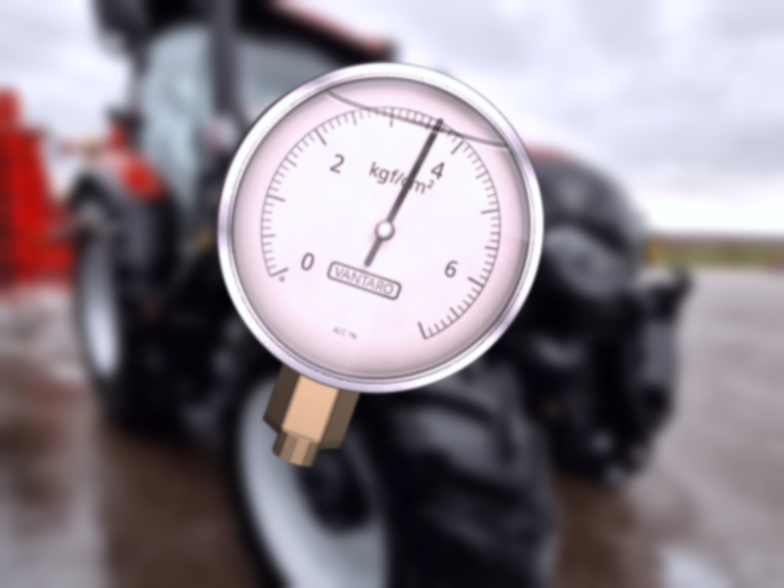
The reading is {"value": 3.6, "unit": "kg/cm²"}
